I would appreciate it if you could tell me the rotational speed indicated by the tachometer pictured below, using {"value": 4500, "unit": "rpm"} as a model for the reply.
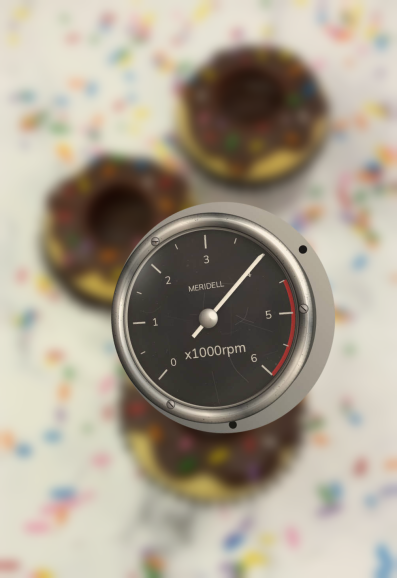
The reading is {"value": 4000, "unit": "rpm"}
